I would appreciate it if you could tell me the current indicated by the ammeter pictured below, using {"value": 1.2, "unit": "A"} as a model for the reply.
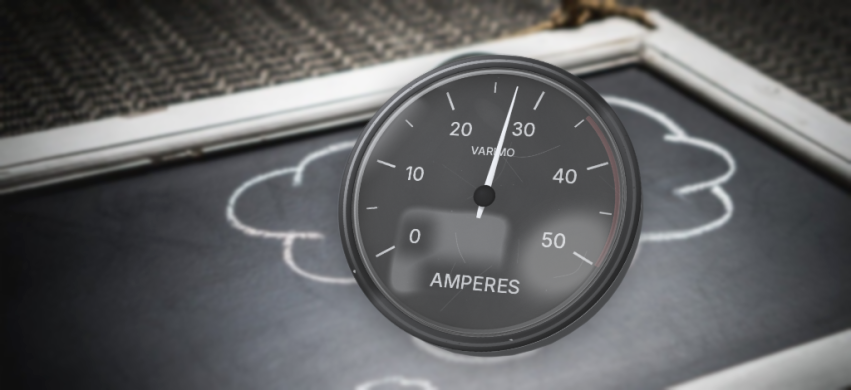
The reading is {"value": 27.5, "unit": "A"}
